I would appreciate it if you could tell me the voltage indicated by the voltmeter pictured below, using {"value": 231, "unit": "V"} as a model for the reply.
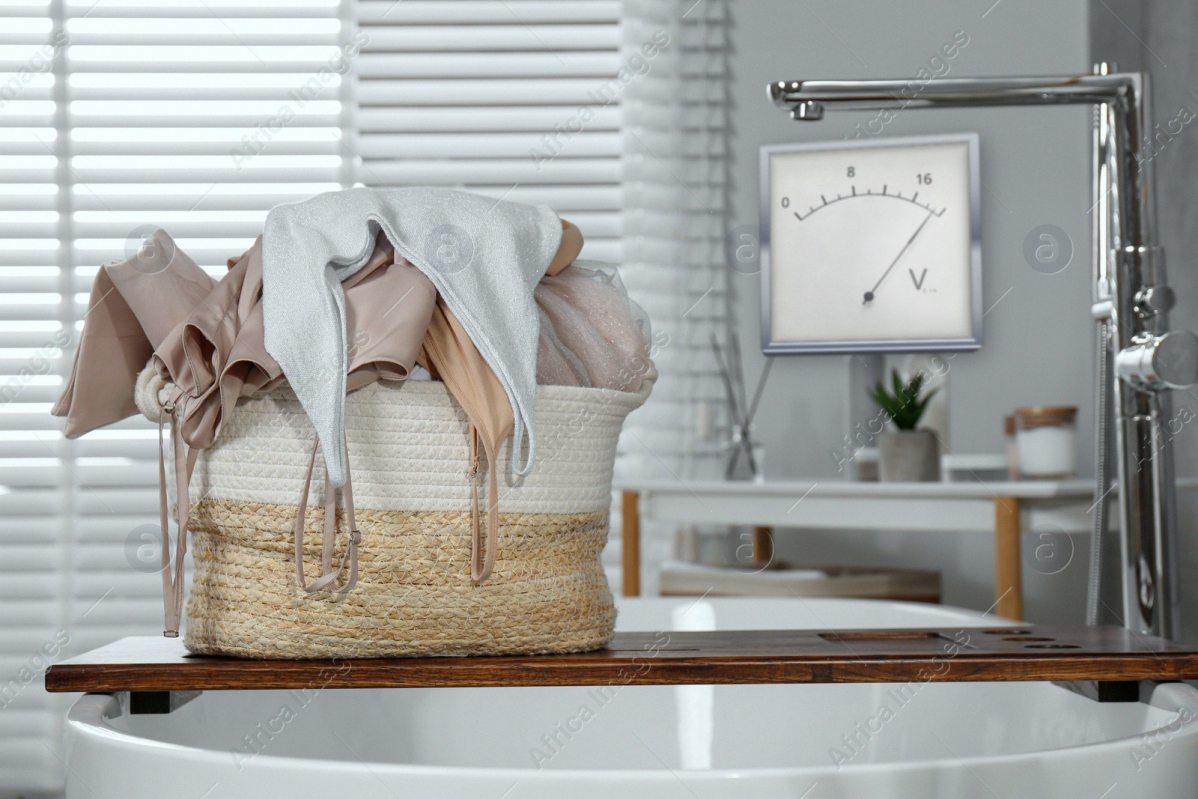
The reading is {"value": 19, "unit": "V"}
